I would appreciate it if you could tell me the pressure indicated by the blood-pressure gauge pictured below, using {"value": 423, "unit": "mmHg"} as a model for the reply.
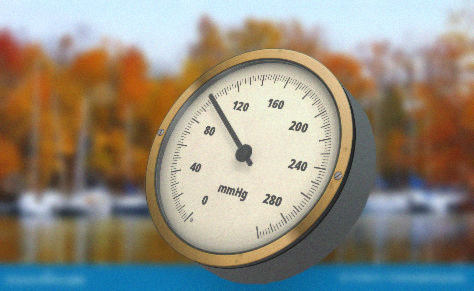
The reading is {"value": 100, "unit": "mmHg"}
